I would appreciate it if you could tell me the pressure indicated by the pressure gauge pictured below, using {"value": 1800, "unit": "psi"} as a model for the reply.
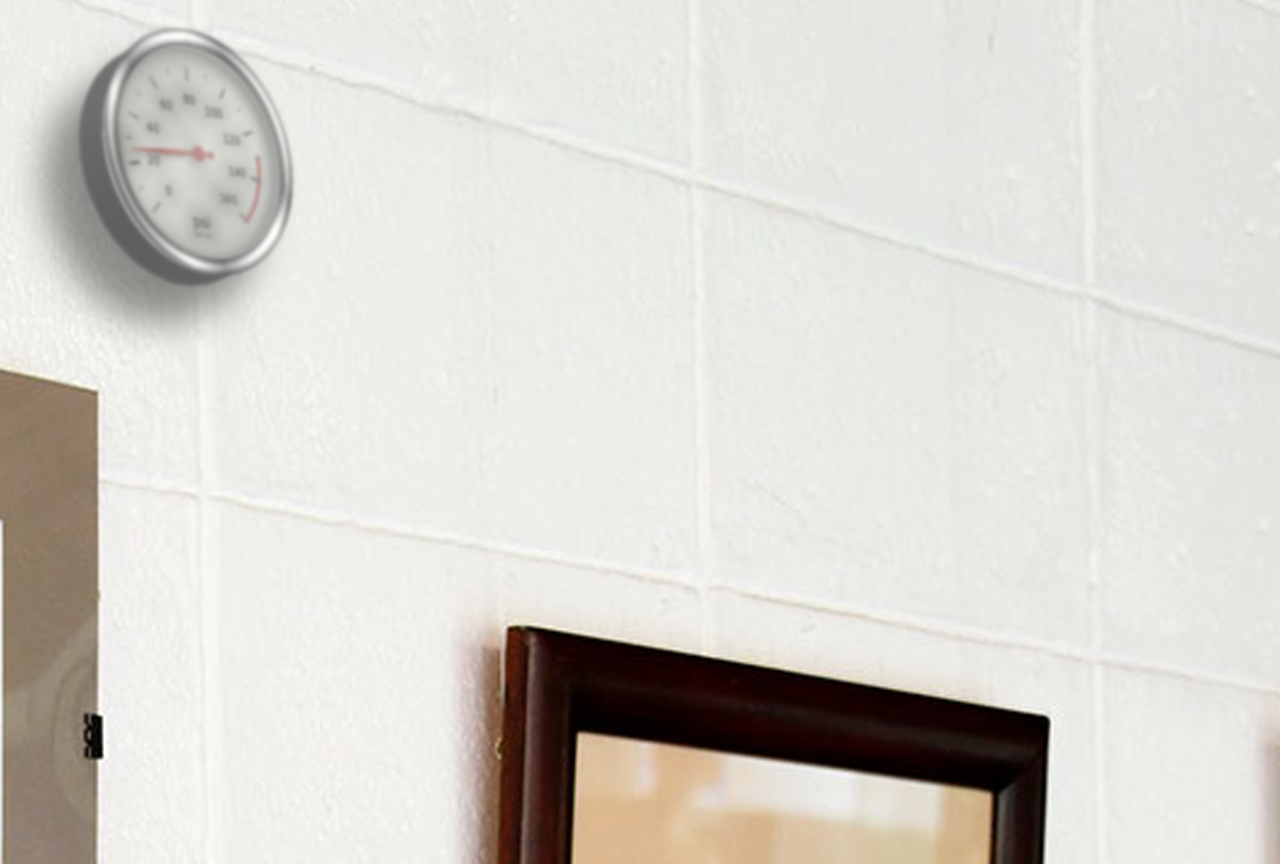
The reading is {"value": 25, "unit": "psi"}
